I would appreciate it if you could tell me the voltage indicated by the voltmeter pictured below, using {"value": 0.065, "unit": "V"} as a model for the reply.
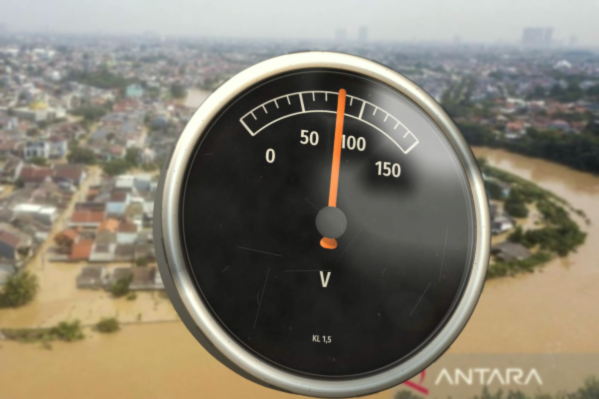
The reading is {"value": 80, "unit": "V"}
